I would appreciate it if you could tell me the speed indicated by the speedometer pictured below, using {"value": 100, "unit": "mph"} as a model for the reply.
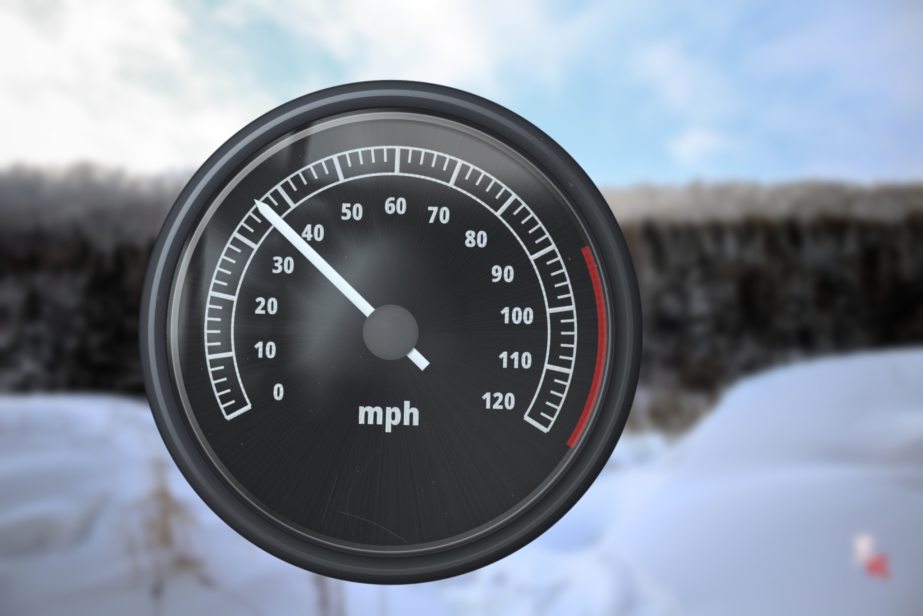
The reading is {"value": 36, "unit": "mph"}
